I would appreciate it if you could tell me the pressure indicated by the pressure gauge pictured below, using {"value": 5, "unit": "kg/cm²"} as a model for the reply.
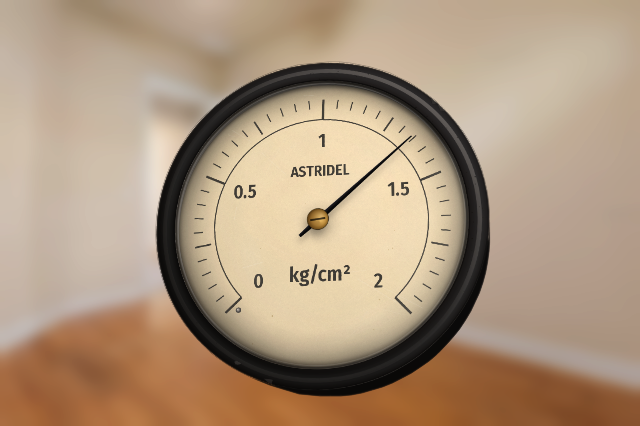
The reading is {"value": 1.35, "unit": "kg/cm²"}
